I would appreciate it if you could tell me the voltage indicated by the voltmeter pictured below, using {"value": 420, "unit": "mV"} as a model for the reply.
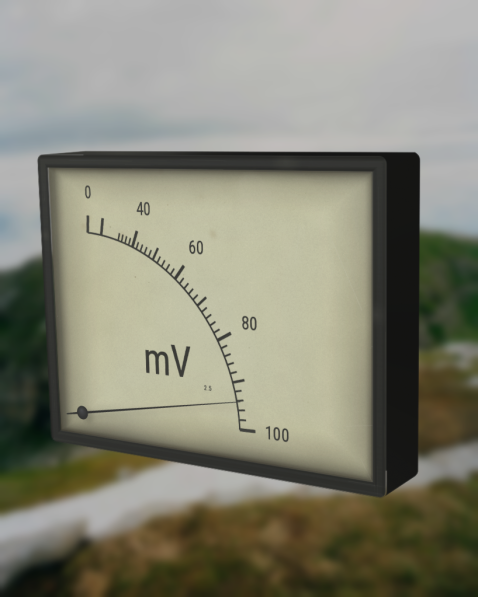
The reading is {"value": 94, "unit": "mV"}
